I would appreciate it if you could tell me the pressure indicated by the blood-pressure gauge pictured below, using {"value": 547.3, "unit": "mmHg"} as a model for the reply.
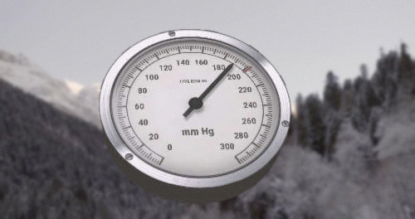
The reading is {"value": 190, "unit": "mmHg"}
